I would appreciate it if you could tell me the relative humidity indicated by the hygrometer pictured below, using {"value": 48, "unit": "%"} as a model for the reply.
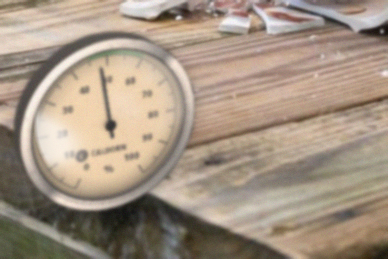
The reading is {"value": 47.5, "unit": "%"}
